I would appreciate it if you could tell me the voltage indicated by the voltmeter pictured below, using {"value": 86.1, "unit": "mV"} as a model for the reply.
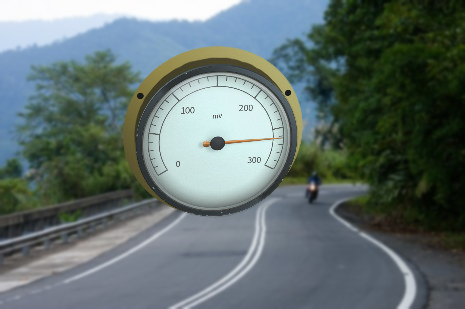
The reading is {"value": 260, "unit": "mV"}
